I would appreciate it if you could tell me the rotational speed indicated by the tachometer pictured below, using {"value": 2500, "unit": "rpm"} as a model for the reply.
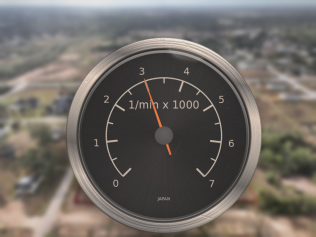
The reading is {"value": 3000, "unit": "rpm"}
